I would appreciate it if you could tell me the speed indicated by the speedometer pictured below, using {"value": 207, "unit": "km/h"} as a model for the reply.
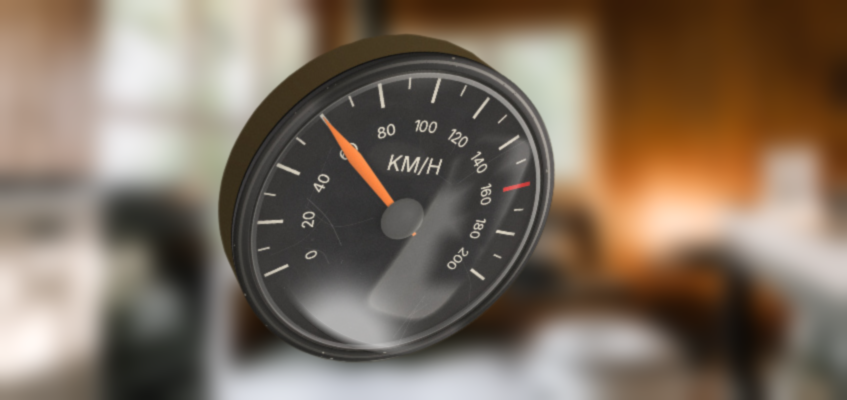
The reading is {"value": 60, "unit": "km/h"}
